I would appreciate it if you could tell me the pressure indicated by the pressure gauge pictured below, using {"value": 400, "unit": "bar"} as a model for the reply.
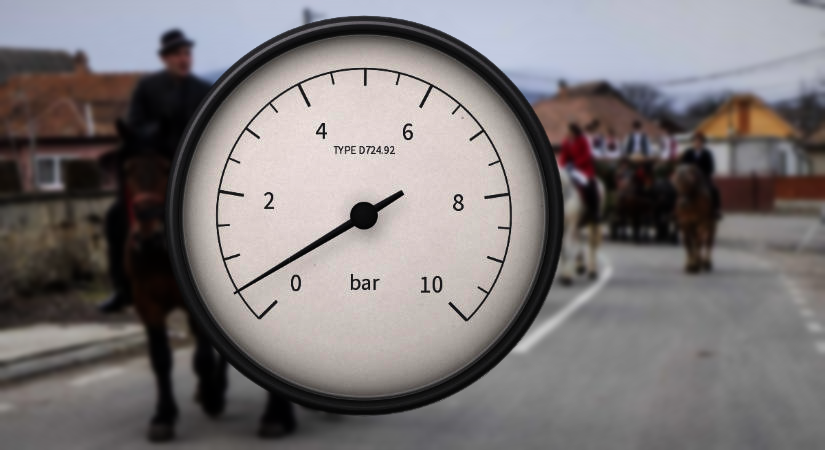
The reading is {"value": 0.5, "unit": "bar"}
